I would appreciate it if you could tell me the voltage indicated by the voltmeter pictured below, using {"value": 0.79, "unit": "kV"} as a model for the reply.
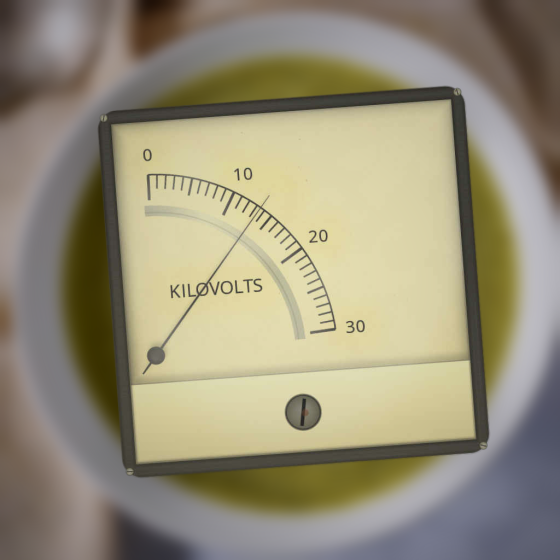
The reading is {"value": 13.5, "unit": "kV"}
